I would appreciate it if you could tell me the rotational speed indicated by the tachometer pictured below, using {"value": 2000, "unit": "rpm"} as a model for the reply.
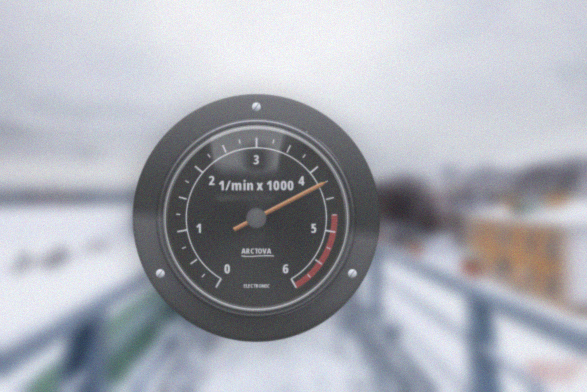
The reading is {"value": 4250, "unit": "rpm"}
